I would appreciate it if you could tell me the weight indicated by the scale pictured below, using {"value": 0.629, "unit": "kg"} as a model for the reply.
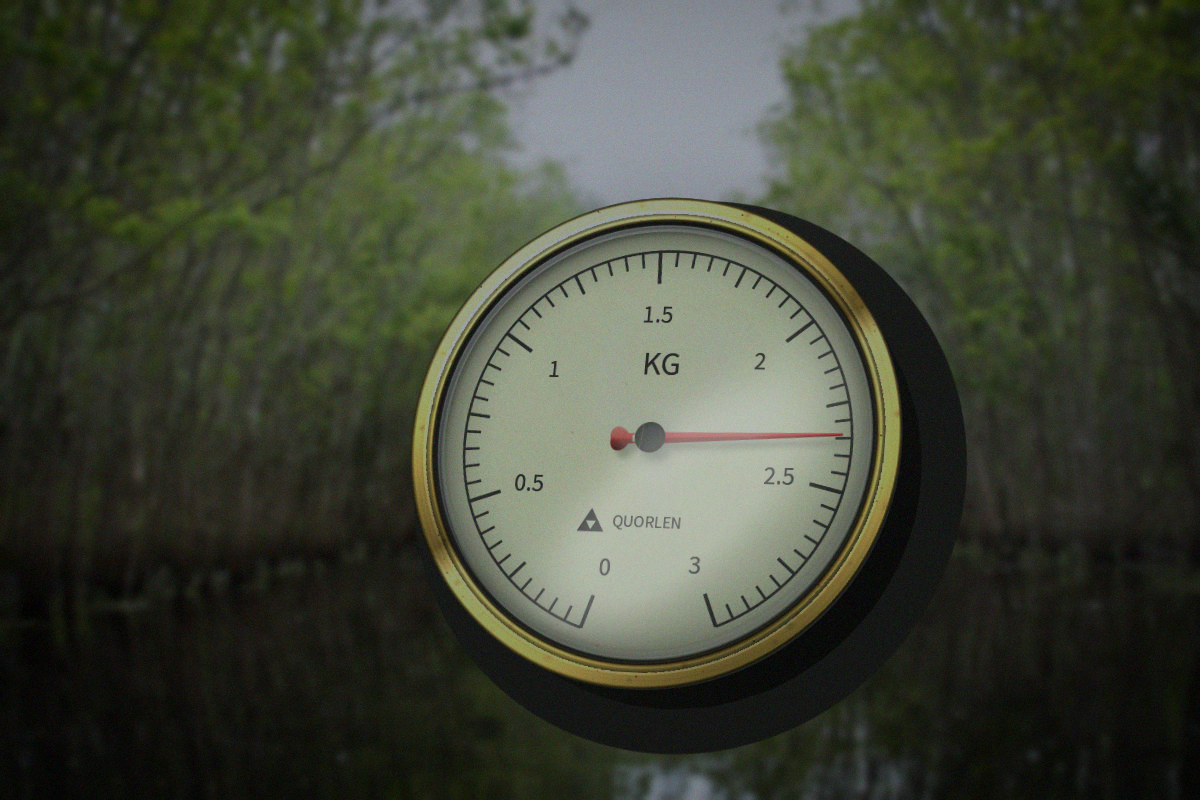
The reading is {"value": 2.35, "unit": "kg"}
